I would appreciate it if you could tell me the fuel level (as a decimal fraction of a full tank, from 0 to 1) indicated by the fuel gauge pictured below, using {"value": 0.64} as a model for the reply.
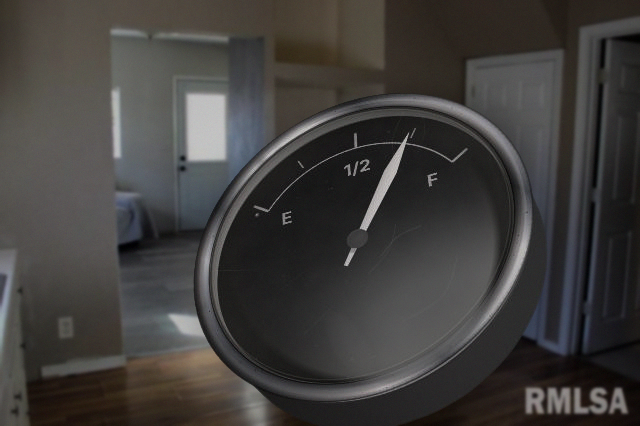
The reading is {"value": 0.75}
